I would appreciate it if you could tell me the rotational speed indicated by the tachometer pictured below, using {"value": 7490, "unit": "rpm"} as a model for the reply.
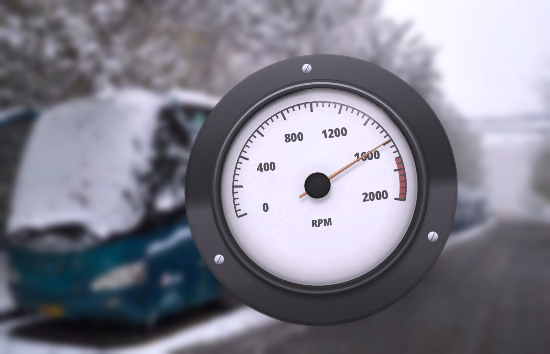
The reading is {"value": 1600, "unit": "rpm"}
